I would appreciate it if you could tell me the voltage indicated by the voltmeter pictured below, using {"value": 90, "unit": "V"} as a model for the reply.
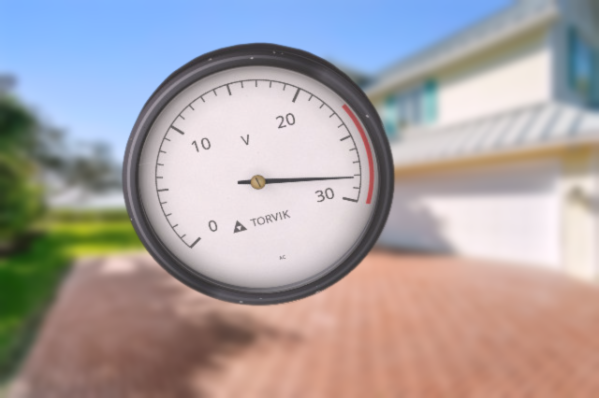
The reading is {"value": 28, "unit": "V"}
